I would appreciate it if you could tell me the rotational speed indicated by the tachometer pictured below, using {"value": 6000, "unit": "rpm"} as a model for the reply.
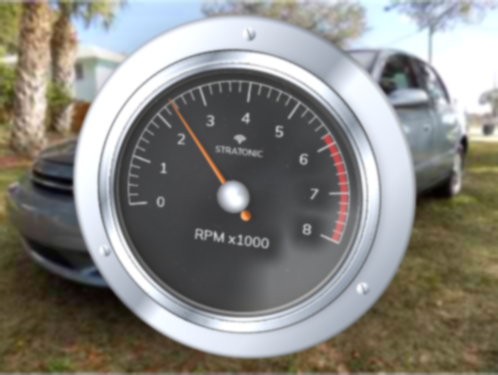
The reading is {"value": 2400, "unit": "rpm"}
